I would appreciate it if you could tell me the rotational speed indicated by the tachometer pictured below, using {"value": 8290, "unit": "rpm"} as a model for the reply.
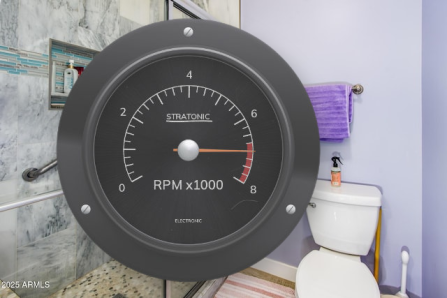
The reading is {"value": 7000, "unit": "rpm"}
